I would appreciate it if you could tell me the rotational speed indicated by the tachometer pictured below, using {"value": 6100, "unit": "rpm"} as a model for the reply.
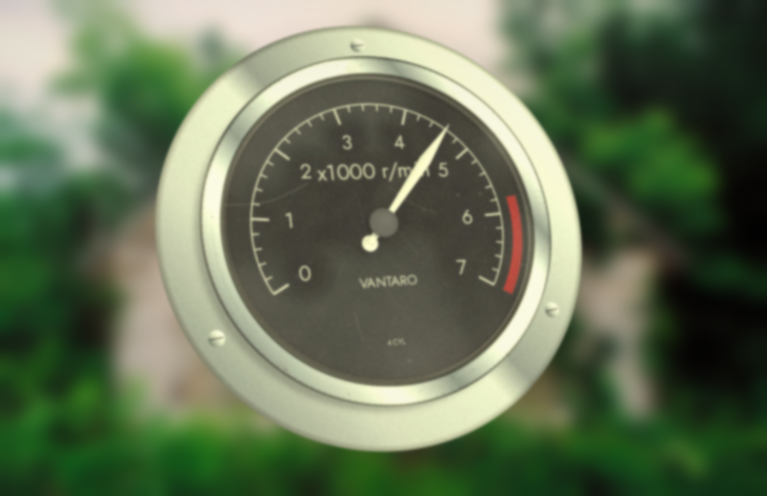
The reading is {"value": 4600, "unit": "rpm"}
